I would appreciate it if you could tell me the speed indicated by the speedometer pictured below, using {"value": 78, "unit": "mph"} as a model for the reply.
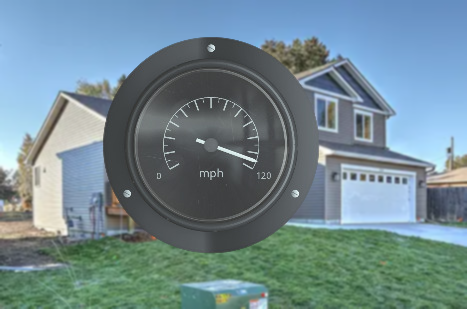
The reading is {"value": 115, "unit": "mph"}
